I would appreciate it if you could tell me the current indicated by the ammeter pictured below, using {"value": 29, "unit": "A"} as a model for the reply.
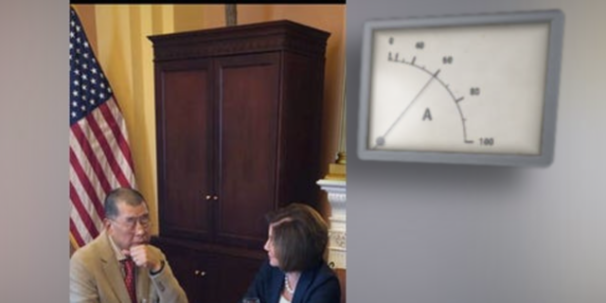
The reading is {"value": 60, "unit": "A"}
